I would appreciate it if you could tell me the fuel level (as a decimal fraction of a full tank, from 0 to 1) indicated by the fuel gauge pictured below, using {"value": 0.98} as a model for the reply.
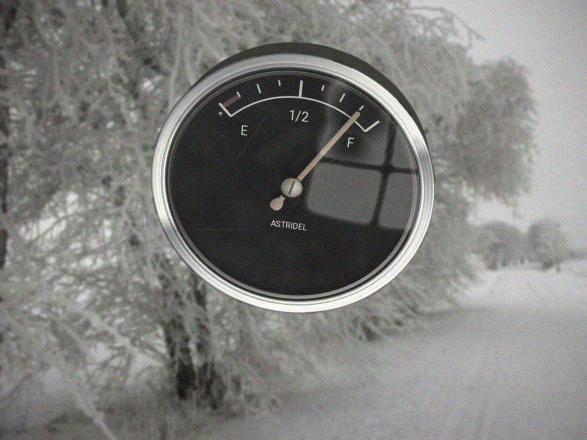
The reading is {"value": 0.875}
